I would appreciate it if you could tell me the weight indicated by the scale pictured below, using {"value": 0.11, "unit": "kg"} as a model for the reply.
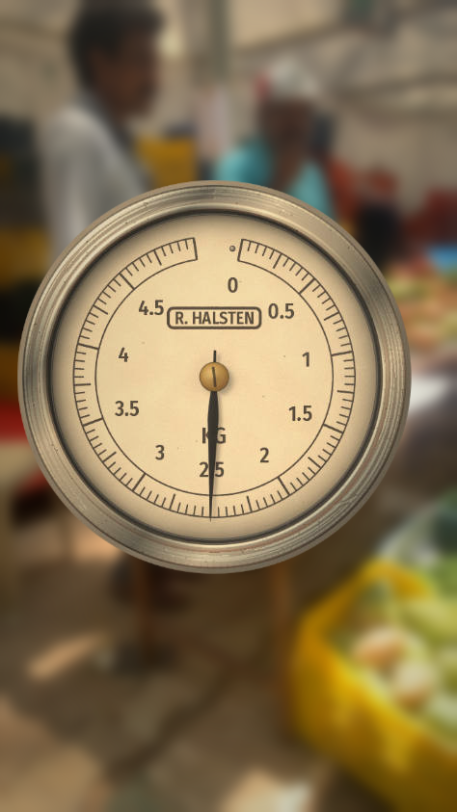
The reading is {"value": 2.5, "unit": "kg"}
